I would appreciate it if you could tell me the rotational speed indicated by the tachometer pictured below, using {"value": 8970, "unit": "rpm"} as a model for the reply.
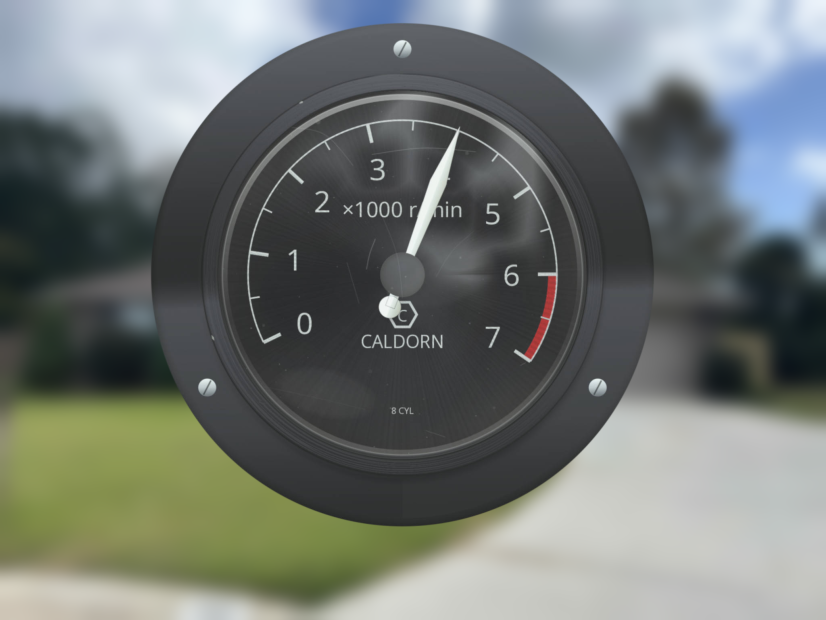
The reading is {"value": 4000, "unit": "rpm"}
